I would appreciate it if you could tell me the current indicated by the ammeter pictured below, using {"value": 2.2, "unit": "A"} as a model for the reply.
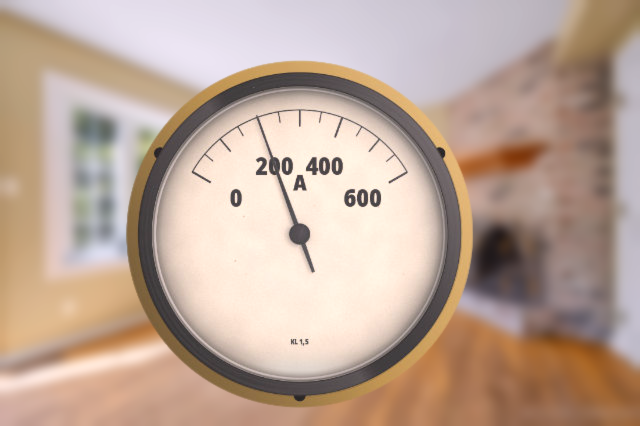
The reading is {"value": 200, "unit": "A"}
